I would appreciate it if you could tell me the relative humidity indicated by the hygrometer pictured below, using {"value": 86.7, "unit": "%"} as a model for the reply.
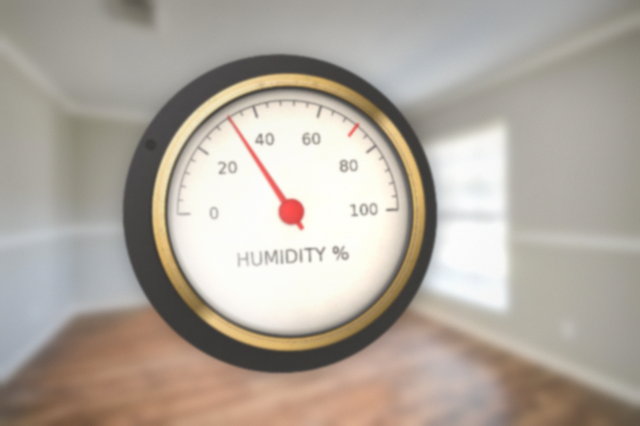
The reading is {"value": 32, "unit": "%"}
